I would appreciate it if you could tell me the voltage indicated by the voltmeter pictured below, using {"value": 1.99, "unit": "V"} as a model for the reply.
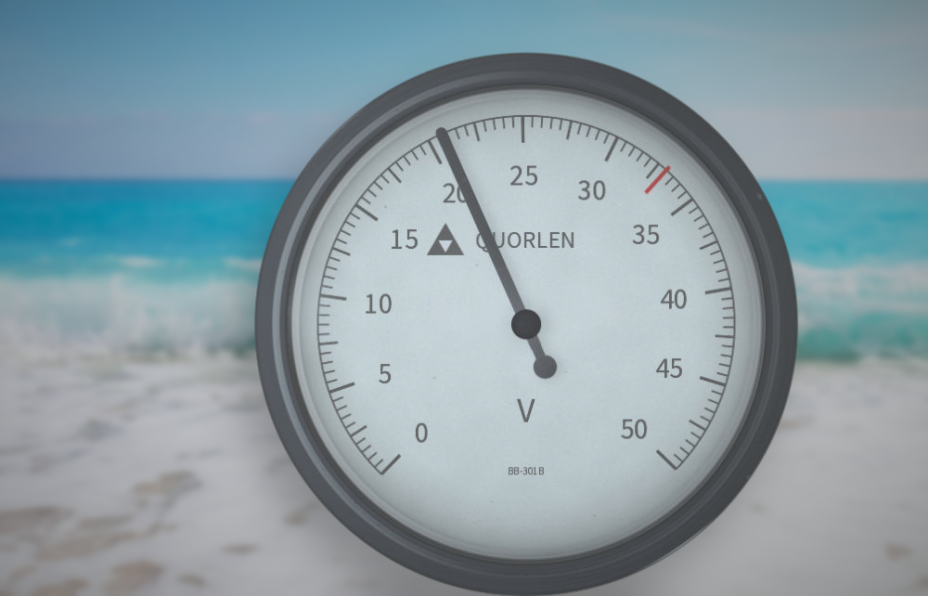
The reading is {"value": 20.75, "unit": "V"}
